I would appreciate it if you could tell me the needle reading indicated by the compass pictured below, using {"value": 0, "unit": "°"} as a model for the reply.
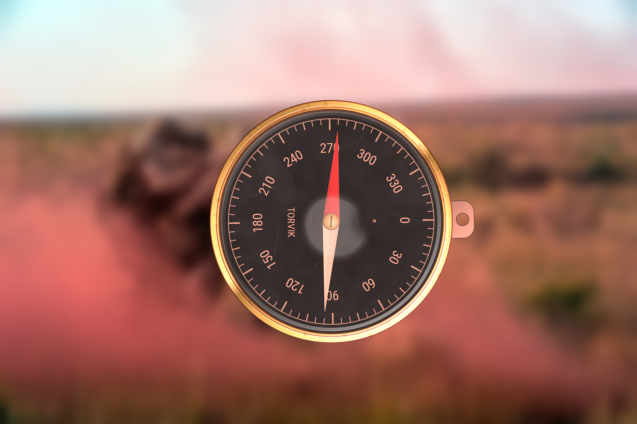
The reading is {"value": 275, "unit": "°"}
